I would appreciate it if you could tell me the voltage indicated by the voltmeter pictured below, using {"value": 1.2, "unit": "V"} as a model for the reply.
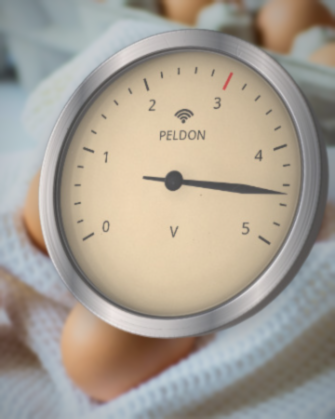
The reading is {"value": 4.5, "unit": "V"}
